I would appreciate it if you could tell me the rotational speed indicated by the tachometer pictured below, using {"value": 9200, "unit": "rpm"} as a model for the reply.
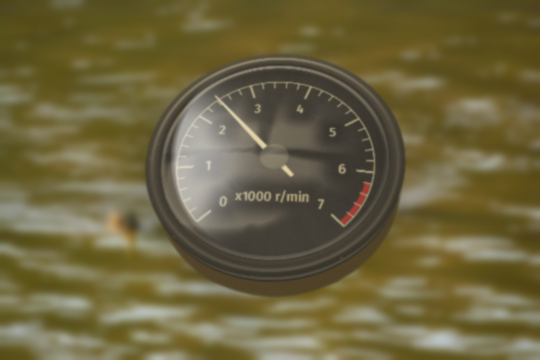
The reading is {"value": 2400, "unit": "rpm"}
